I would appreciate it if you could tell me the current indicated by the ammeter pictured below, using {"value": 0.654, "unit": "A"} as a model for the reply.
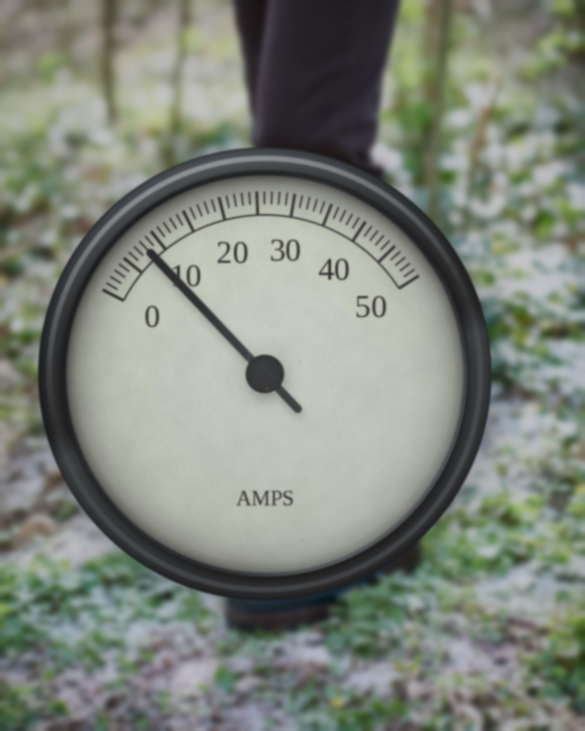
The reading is {"value": 8, "unit": "A"}
